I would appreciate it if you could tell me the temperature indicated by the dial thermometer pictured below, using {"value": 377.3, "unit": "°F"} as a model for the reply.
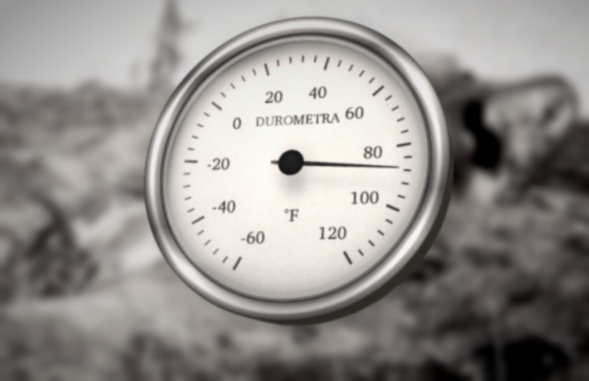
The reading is {"value": 88, "unit": "°F"}
